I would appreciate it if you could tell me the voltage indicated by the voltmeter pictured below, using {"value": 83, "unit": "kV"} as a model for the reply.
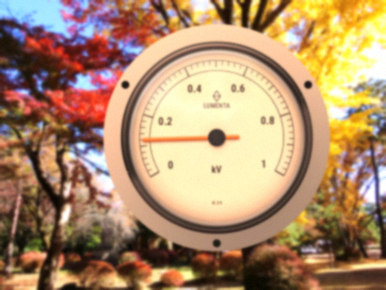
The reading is {"value": 0.12, "unit": "kV"}
